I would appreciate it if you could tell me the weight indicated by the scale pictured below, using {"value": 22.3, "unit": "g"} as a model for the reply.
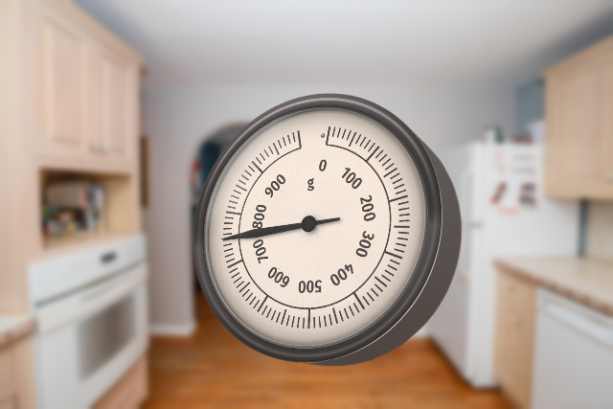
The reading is {"value": 750, "unit": "g"}
